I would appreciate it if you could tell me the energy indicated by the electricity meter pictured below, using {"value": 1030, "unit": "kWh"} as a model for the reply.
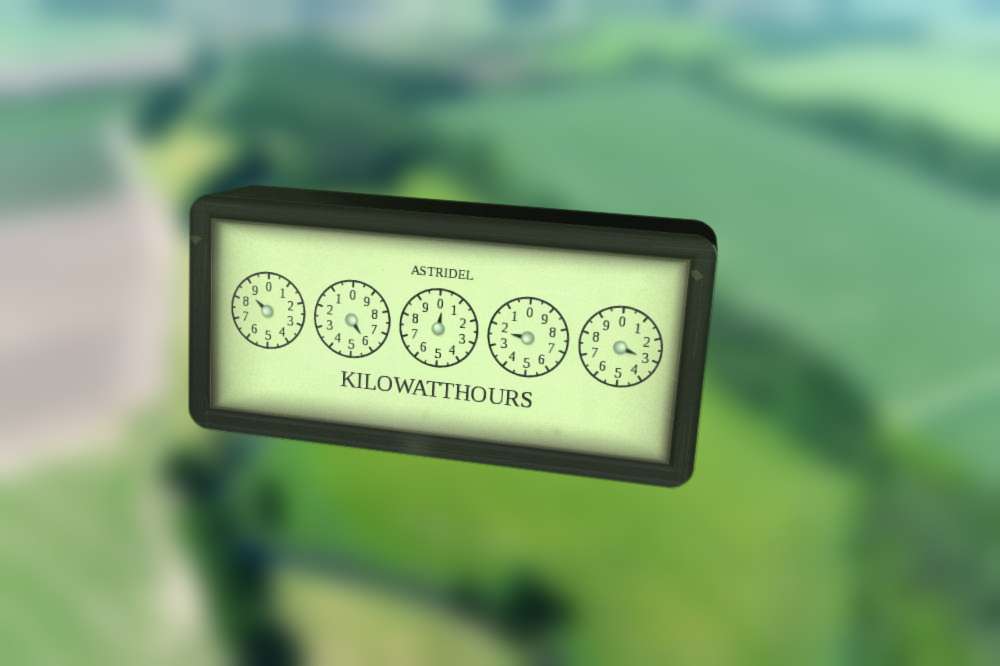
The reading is {"value": 86023, "unit": "kWh"}
